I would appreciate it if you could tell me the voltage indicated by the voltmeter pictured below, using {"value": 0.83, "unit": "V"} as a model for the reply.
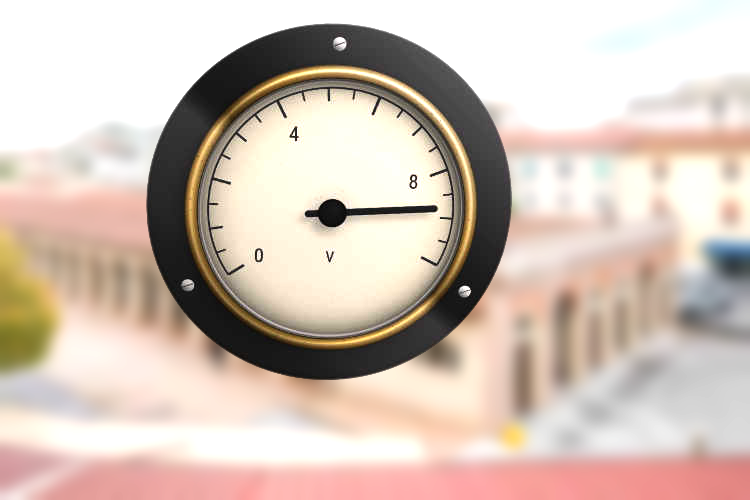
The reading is {"value": 8.75, "unit": "V"}
